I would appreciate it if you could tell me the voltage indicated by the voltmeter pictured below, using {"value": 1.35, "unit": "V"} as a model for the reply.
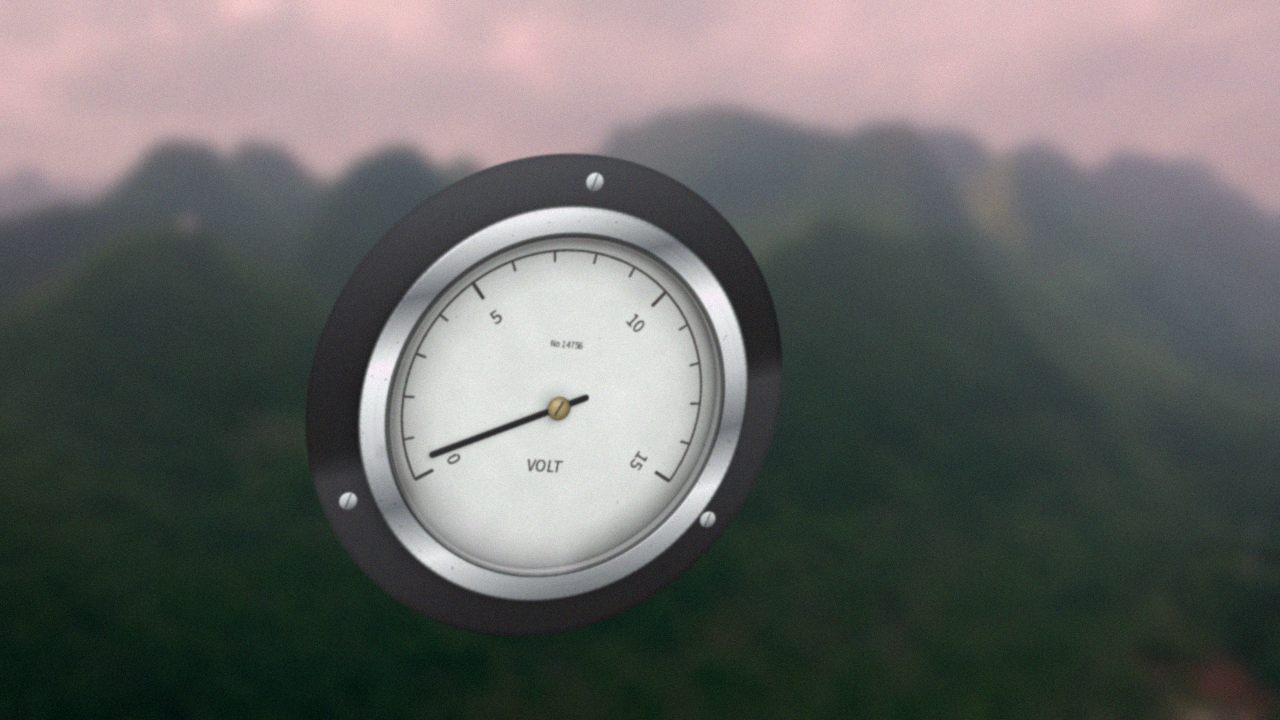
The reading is {"value": 0.5, "unit": "V"}
